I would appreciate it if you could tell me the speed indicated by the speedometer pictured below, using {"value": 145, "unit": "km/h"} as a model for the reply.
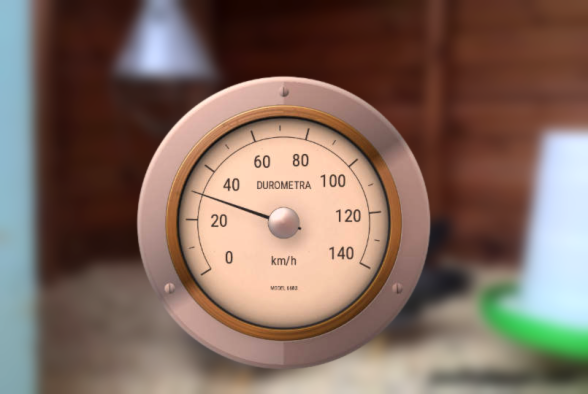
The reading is {"value": 30, "unit": "km/h"}
